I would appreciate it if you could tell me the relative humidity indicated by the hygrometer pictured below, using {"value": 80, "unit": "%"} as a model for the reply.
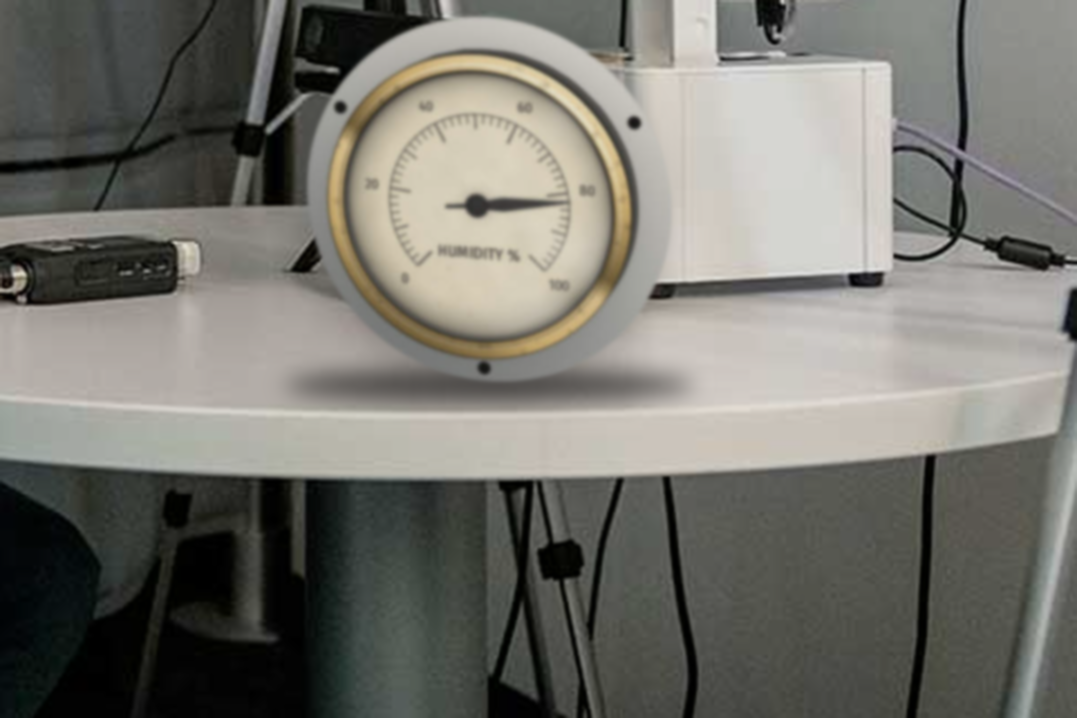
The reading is {"value": 82, "unit": "%"}
